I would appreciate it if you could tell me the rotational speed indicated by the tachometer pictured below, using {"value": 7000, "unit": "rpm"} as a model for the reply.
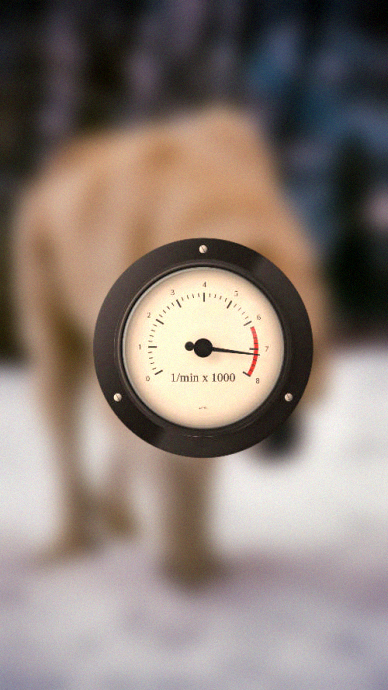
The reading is {"value": 7200, "unit": "rpm"}
